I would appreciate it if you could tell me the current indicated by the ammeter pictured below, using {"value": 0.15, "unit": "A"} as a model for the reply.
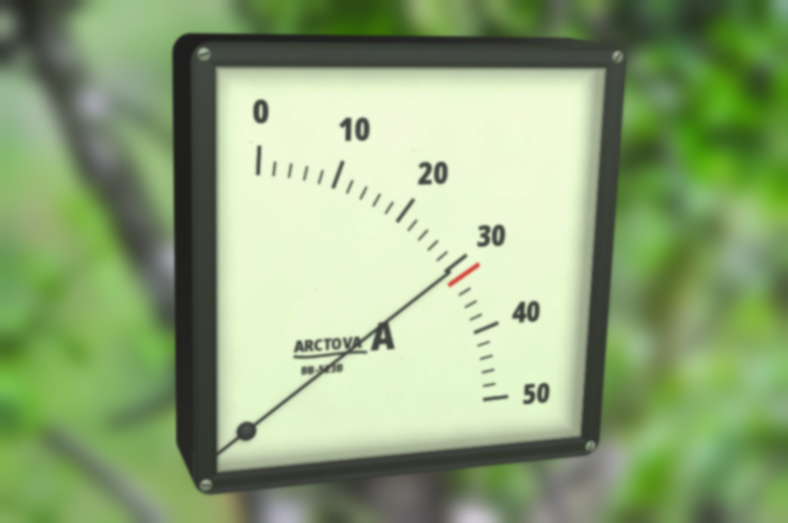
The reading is {"value": 30, "unit": "A"}
